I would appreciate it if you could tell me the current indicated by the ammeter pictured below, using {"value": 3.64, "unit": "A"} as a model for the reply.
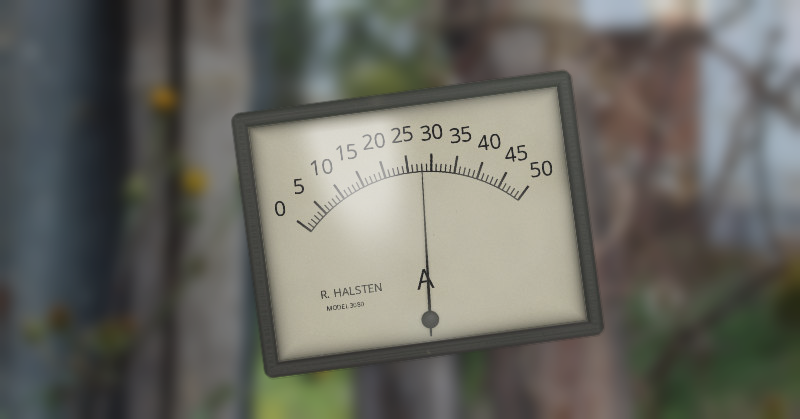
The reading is {"value": 28, "unit": "A"}
